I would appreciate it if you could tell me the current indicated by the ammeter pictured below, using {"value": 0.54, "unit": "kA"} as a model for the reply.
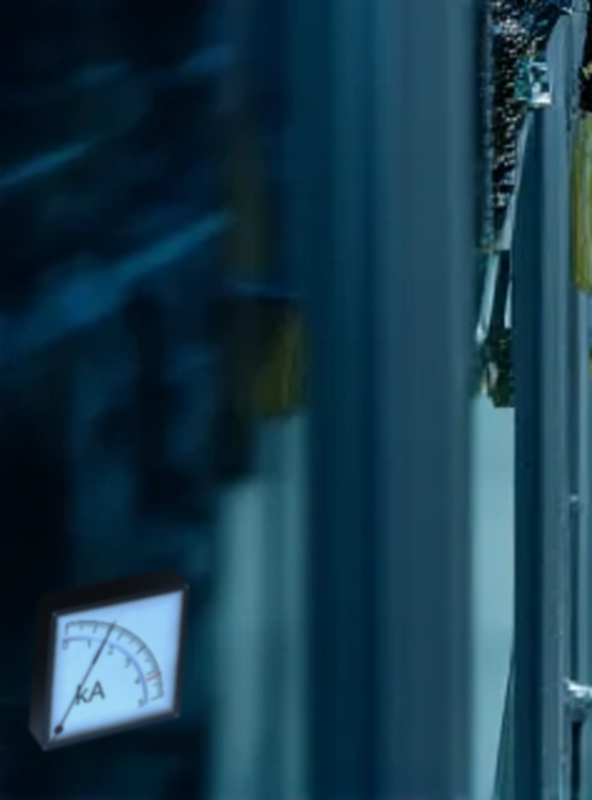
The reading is {"value": 1.5, "unit": "kA"}
